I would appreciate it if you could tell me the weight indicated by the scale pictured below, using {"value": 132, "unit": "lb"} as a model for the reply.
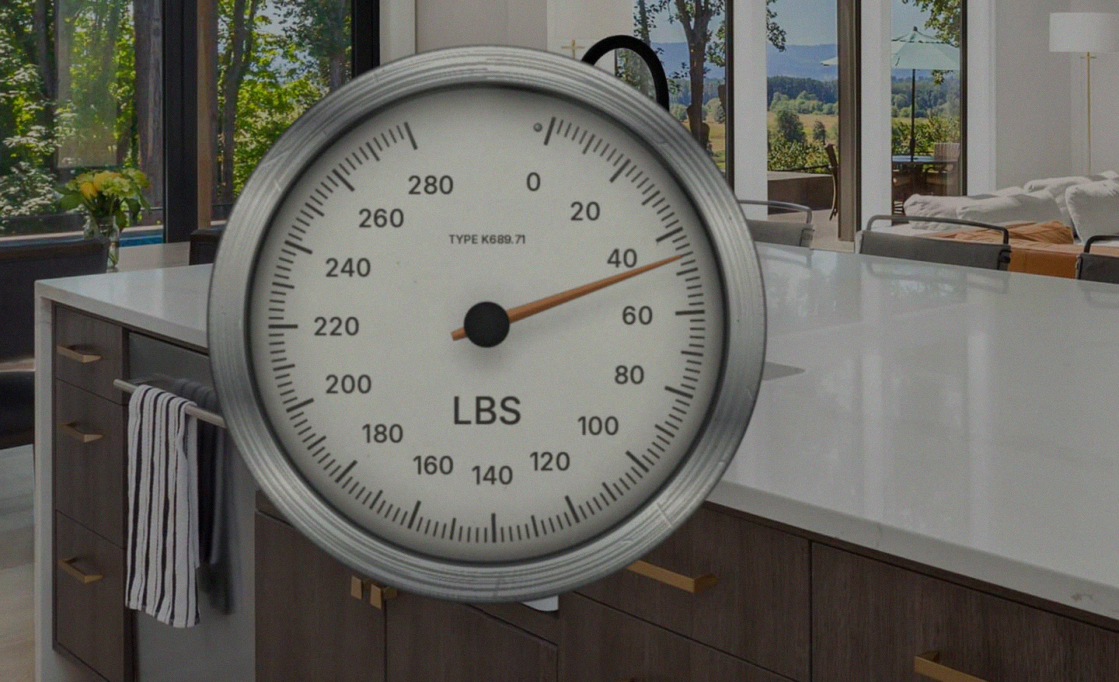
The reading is {"value": 46, "unit": "lb"}
